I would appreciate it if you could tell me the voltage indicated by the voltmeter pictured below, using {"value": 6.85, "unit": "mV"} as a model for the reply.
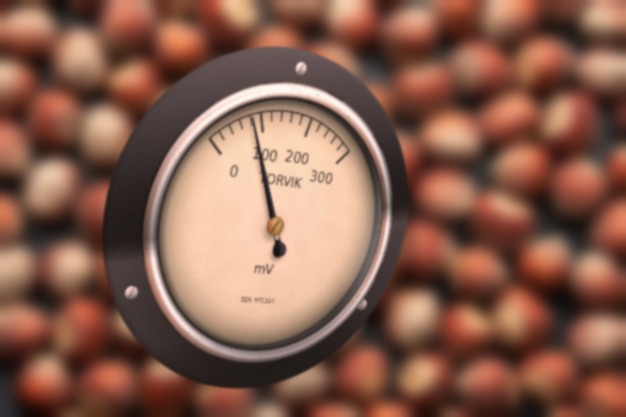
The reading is {"value": 80, "unit": "mV"}
